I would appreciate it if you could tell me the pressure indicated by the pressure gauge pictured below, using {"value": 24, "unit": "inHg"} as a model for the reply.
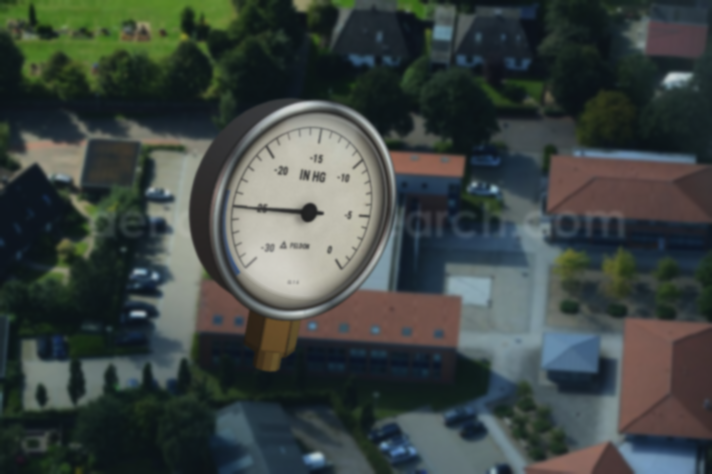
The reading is {"value": -25, "unit": "inHg"}
